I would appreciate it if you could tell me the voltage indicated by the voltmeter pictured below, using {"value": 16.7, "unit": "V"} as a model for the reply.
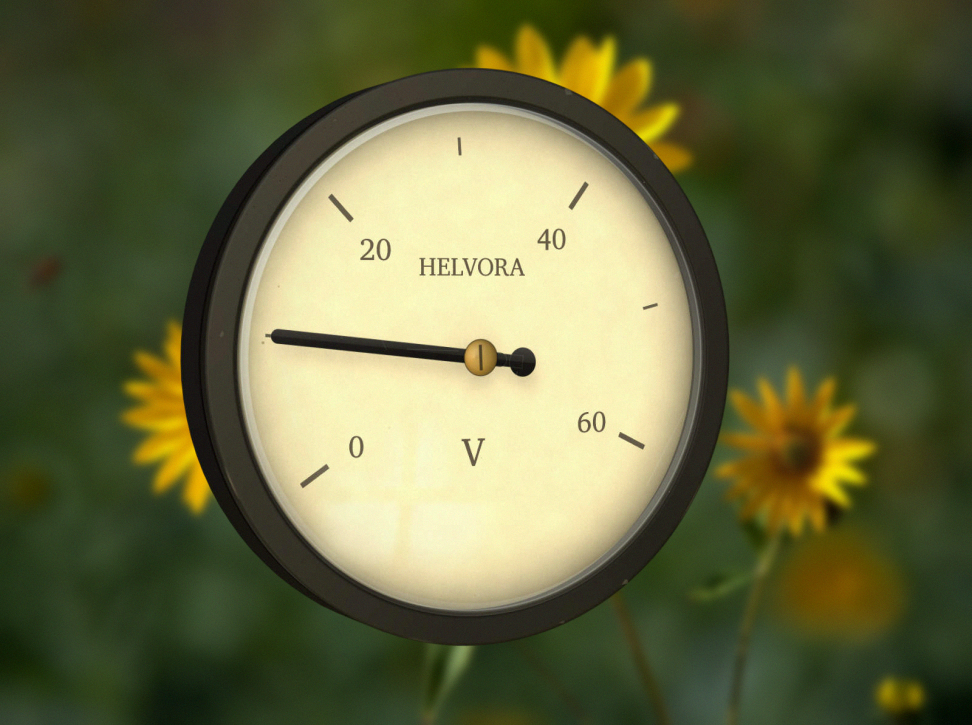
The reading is {"value": 10, "unit": "V"}
